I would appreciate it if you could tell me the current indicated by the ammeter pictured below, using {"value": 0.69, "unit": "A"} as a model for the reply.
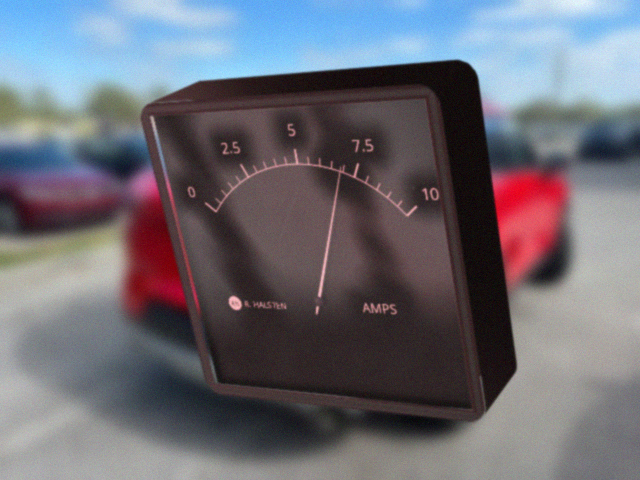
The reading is {"value": 7, "unit": "A"}
